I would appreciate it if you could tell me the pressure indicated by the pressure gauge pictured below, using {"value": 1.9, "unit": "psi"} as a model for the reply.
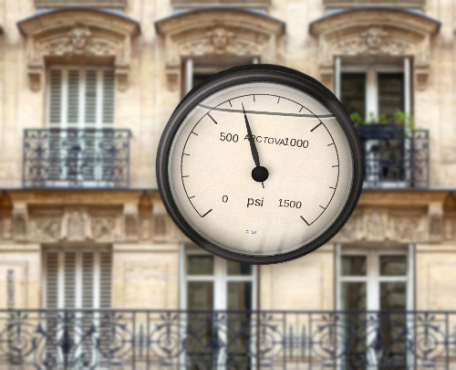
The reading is {"value": 650, "unit": "psi"}
